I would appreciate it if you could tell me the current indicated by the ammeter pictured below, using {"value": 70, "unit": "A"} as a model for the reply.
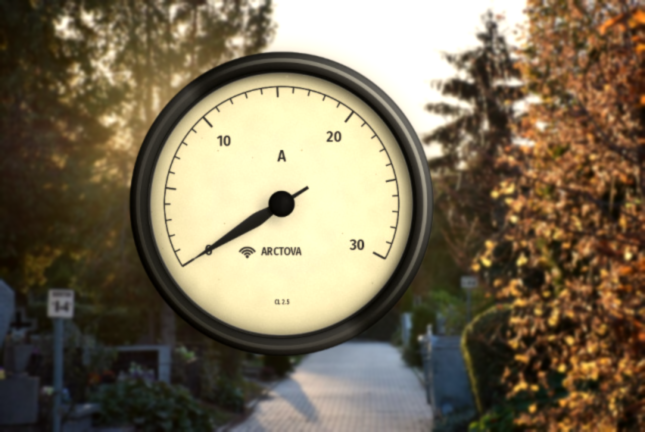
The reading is {"value": 0, "unit": "A"}
